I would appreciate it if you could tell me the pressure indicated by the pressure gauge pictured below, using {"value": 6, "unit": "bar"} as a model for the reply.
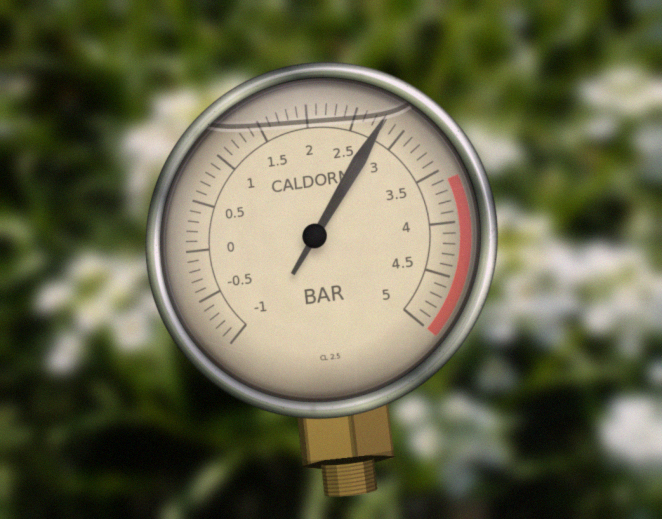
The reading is {"value": 2.8, "unit": "bar"}
